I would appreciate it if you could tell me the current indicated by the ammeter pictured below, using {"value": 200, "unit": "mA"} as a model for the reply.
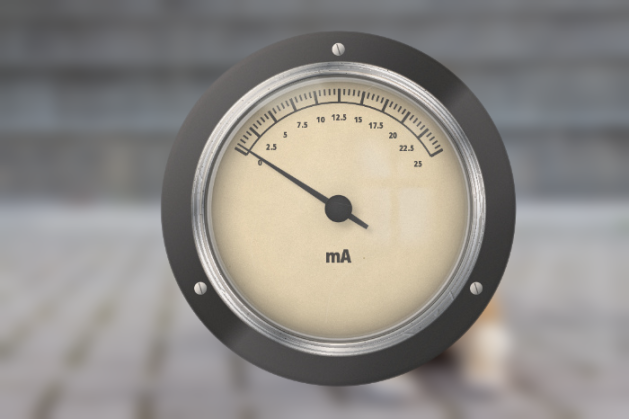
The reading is {"value": 0.5, "unit": "mA"}
